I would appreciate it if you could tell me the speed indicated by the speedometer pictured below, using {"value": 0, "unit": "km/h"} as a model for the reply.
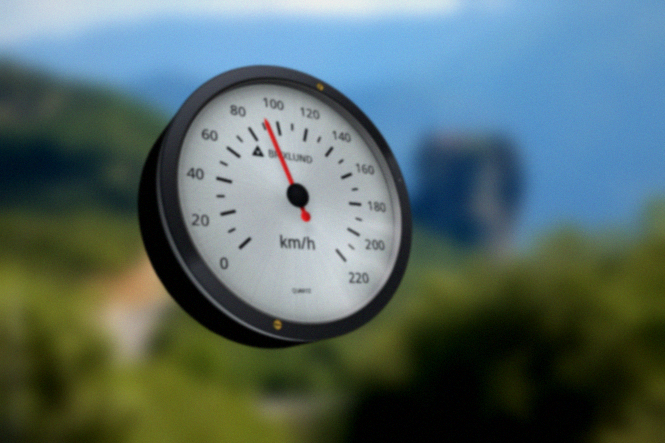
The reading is {"value": 90, "unit": "km/h"}
